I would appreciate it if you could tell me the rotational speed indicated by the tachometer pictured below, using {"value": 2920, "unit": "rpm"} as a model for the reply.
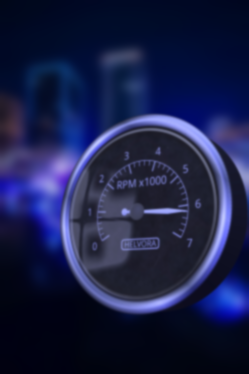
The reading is {"value": 6200, "unit": "rpm"}
